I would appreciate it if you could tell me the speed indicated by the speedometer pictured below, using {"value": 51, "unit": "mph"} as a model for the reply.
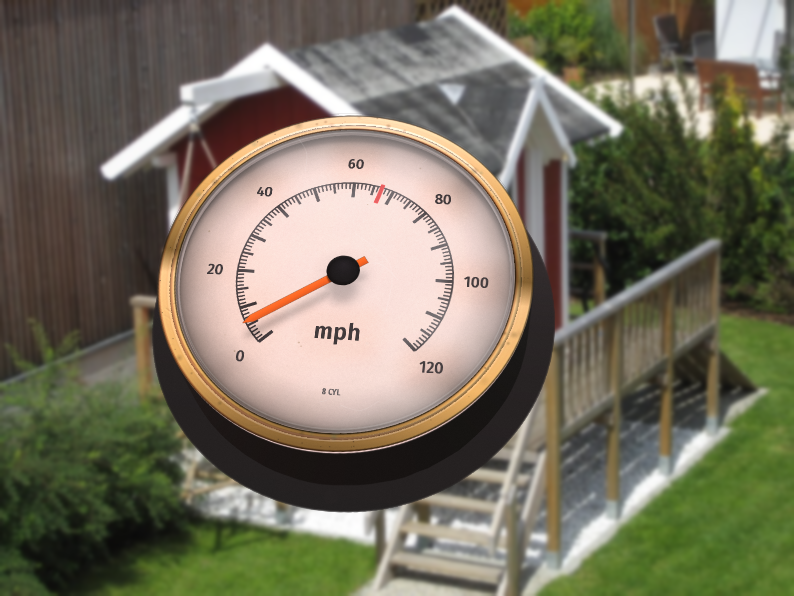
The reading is {"value": 5, "unit": "mph"}
